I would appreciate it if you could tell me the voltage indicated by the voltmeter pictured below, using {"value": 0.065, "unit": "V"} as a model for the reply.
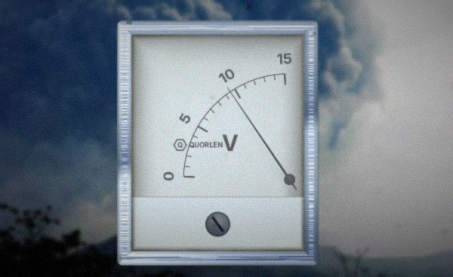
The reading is {"value": 9.5, "unit": "V"}
